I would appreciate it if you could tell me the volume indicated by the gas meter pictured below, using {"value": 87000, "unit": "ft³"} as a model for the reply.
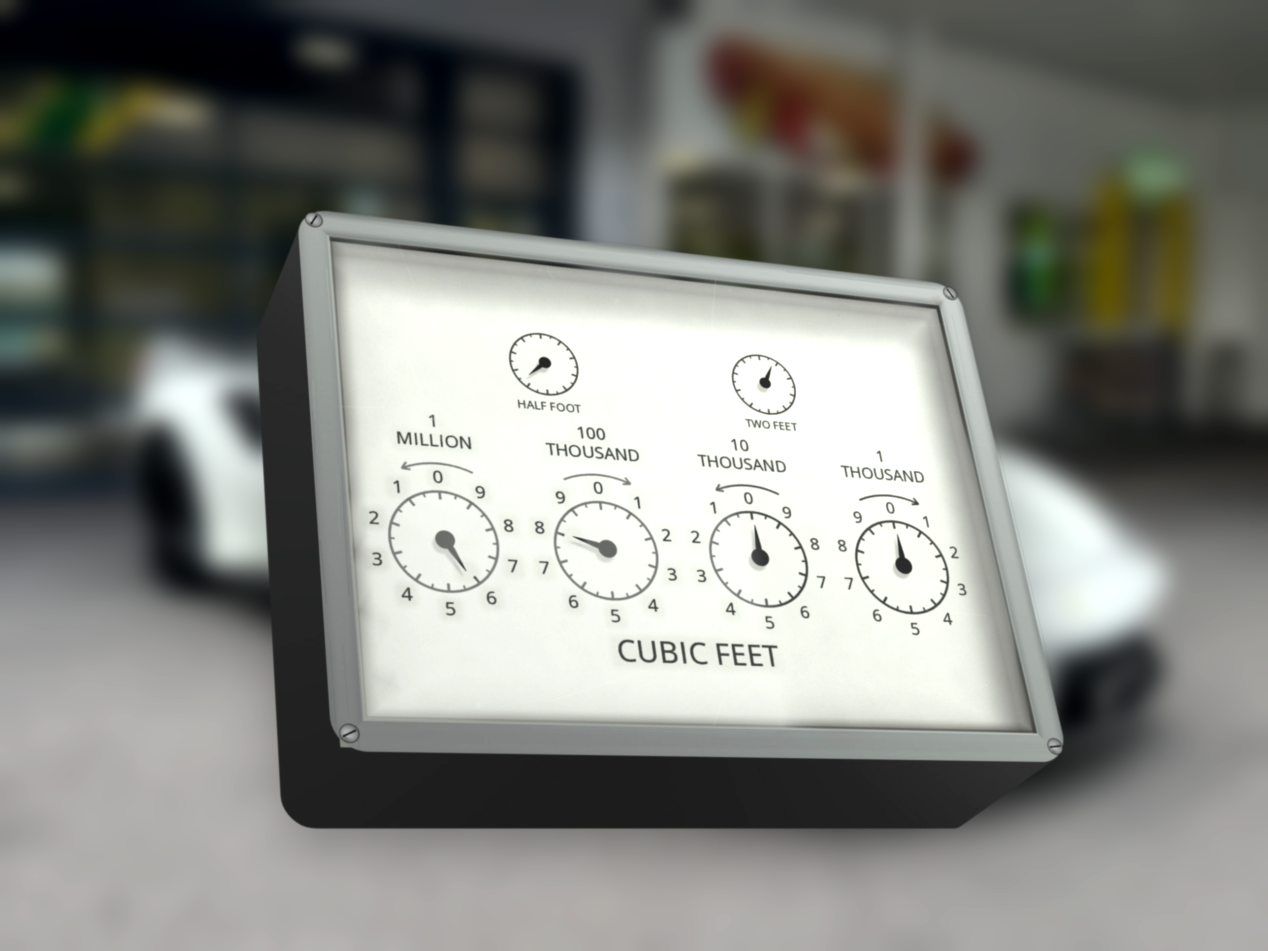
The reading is {"value": 580000, "unit": "ft³"}
